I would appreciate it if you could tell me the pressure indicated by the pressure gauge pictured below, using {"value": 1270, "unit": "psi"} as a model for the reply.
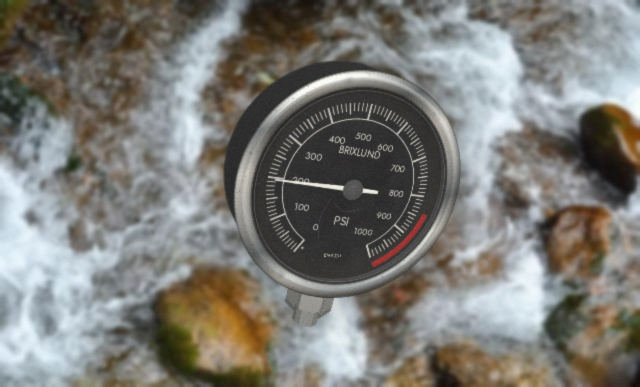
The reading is {"value": 200, "unit": "psi"}
